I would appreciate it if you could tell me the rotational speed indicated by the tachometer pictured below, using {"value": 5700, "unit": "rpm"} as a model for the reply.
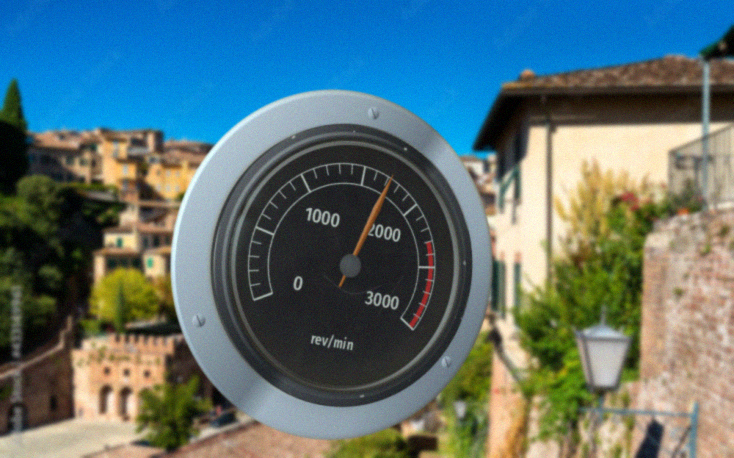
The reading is {"value": 1700, "unit": "rpm"}
